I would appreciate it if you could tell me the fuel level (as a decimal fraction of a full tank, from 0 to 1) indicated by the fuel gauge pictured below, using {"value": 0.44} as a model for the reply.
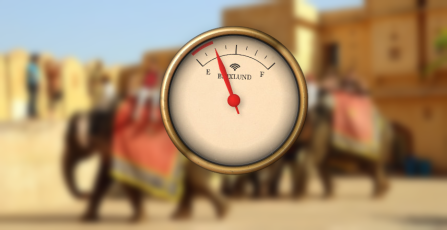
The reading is {"value": 0.25}
